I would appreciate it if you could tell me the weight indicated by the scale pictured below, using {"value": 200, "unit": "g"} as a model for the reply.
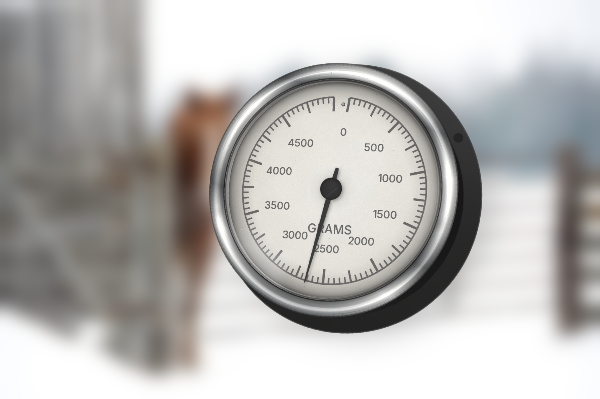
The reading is {"value": 2650, "unit": "g"}
